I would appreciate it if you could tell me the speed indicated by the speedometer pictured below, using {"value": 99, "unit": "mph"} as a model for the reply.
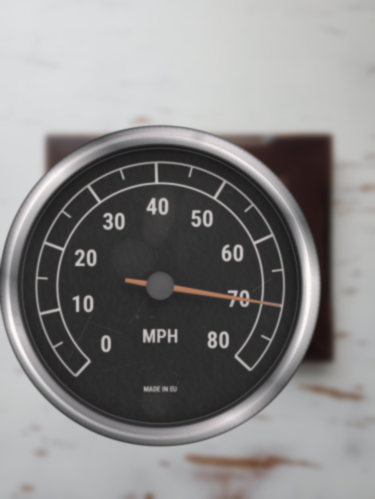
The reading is {"value": 70, "unit": "mph"}
